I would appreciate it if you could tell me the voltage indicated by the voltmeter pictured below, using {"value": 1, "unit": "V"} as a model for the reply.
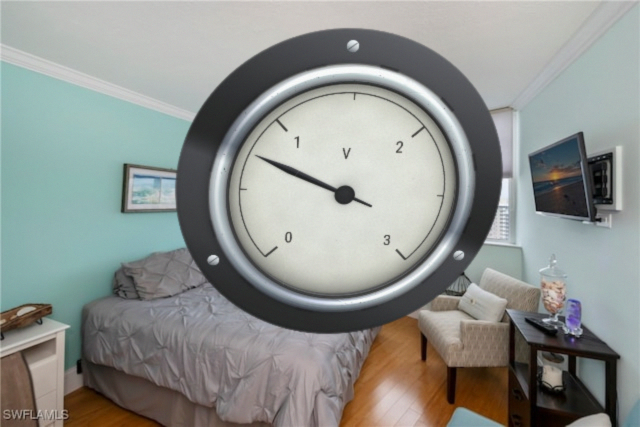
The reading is {"value": 0.75, "unit": "V"}
